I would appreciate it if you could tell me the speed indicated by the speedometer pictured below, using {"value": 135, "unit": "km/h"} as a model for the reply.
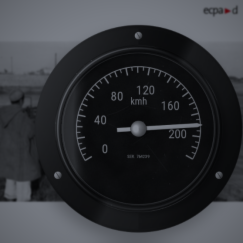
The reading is {"value": 190, "unit": "km/h"}
